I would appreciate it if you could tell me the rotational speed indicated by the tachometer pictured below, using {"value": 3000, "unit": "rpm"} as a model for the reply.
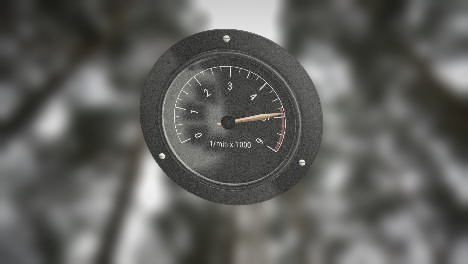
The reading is {"value": 4875, "unit": "rpm"}
